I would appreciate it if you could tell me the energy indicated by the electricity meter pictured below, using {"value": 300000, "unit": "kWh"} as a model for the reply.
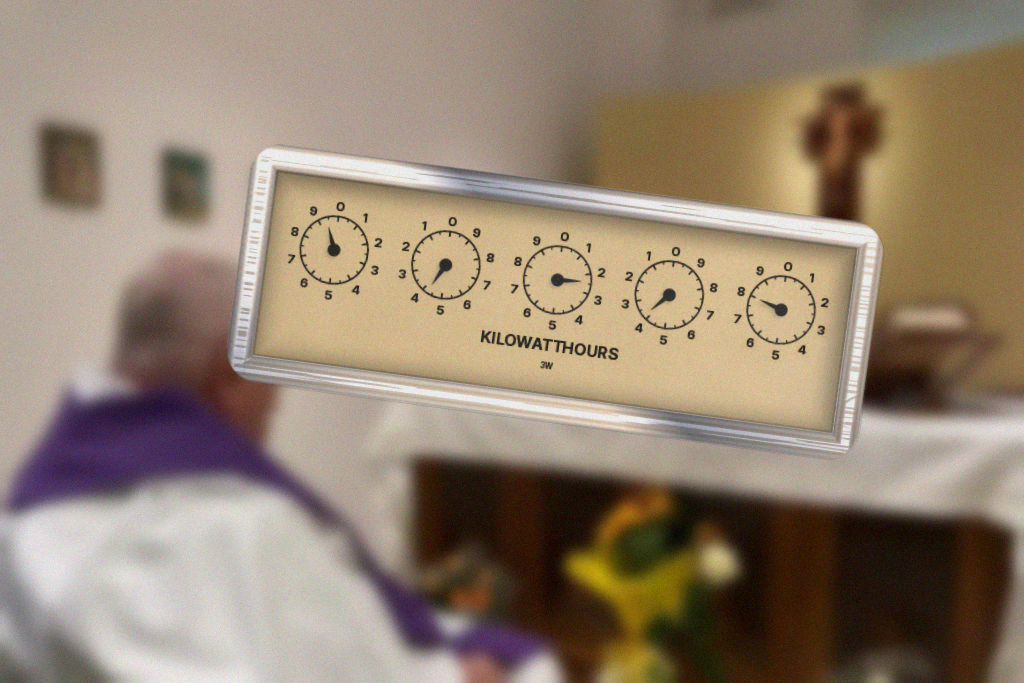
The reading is {"value": 94238, "unit": "kWh"}
